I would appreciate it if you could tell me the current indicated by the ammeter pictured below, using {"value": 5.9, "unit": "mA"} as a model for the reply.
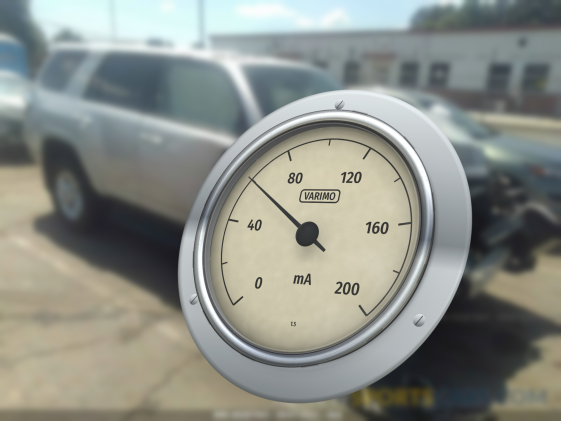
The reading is {"value": 60, "unit": "mA"}
